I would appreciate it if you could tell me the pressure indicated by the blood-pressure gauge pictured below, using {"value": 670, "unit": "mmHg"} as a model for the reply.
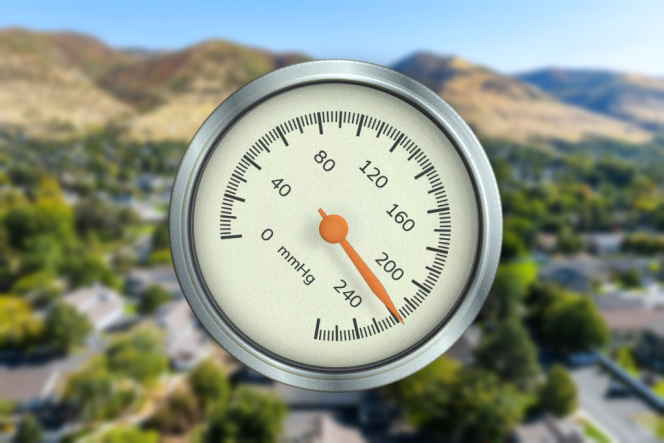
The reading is {"value": 218, "unit": "mmHg"}
